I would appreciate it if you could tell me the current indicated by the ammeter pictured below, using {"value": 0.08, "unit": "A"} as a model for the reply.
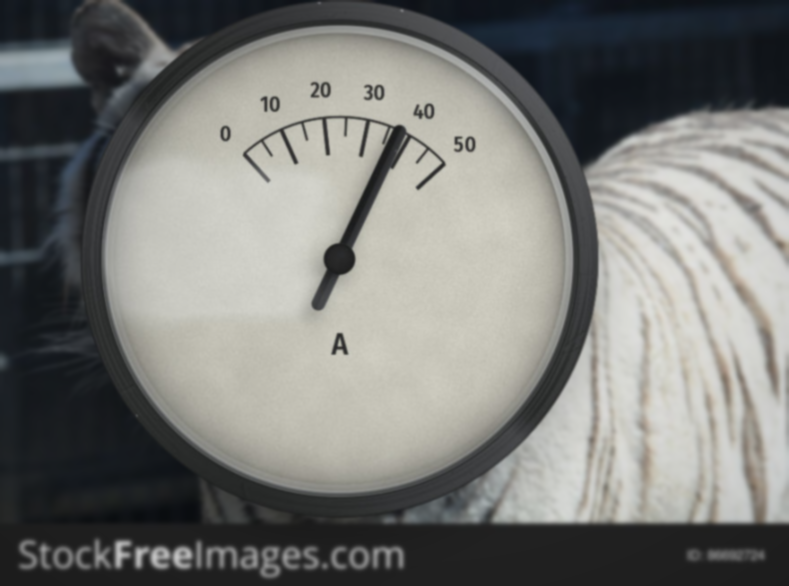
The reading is {"value": 37.5, "unit": "A"}
